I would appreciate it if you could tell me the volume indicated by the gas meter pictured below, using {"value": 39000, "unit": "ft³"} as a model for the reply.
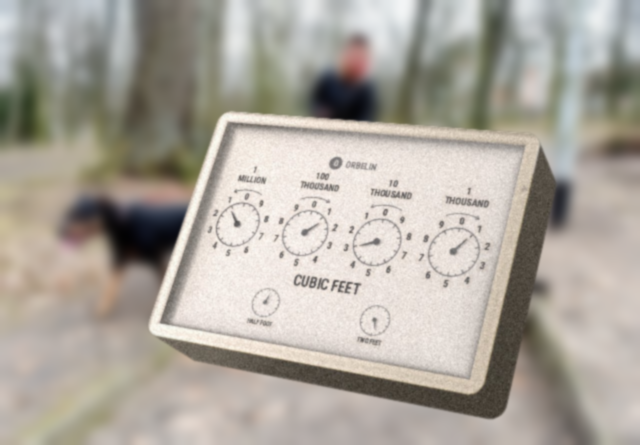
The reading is {"value": 113100, "unit": "ft³"}
